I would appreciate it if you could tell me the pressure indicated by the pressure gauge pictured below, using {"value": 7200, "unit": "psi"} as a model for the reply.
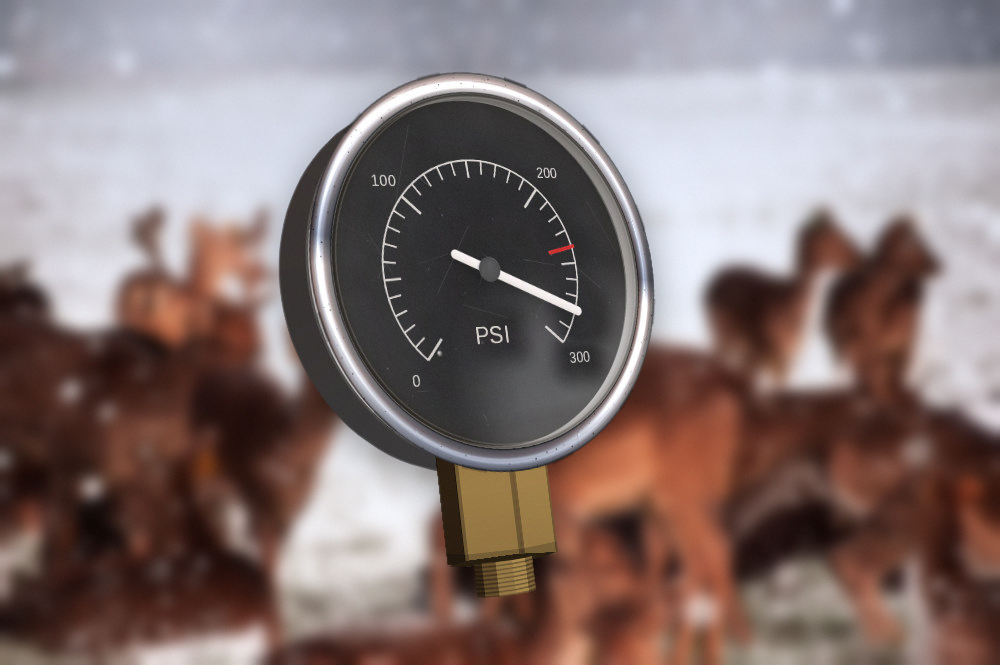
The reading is {"value": 280, "unit": "psi"}
